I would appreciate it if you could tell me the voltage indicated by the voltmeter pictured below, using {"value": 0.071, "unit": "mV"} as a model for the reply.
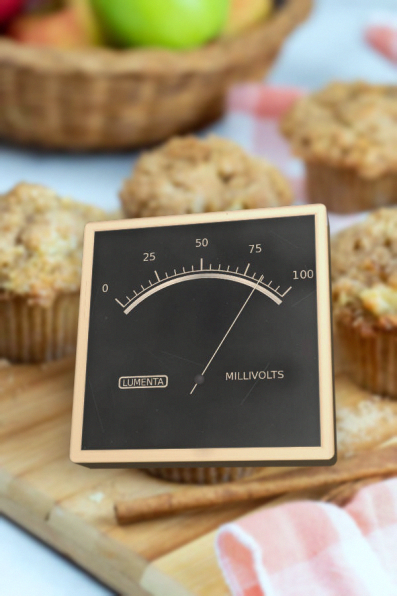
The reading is {"value": 85, "unit": "mV"}
